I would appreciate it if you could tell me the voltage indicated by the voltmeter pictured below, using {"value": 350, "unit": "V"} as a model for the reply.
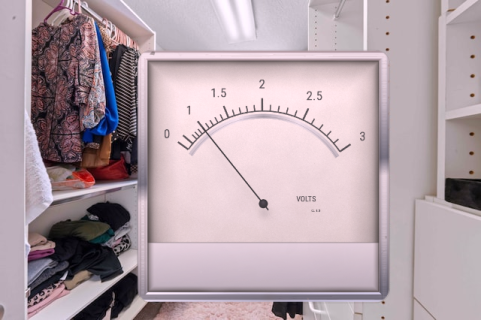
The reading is {"value": 1, "unit": "V"}
